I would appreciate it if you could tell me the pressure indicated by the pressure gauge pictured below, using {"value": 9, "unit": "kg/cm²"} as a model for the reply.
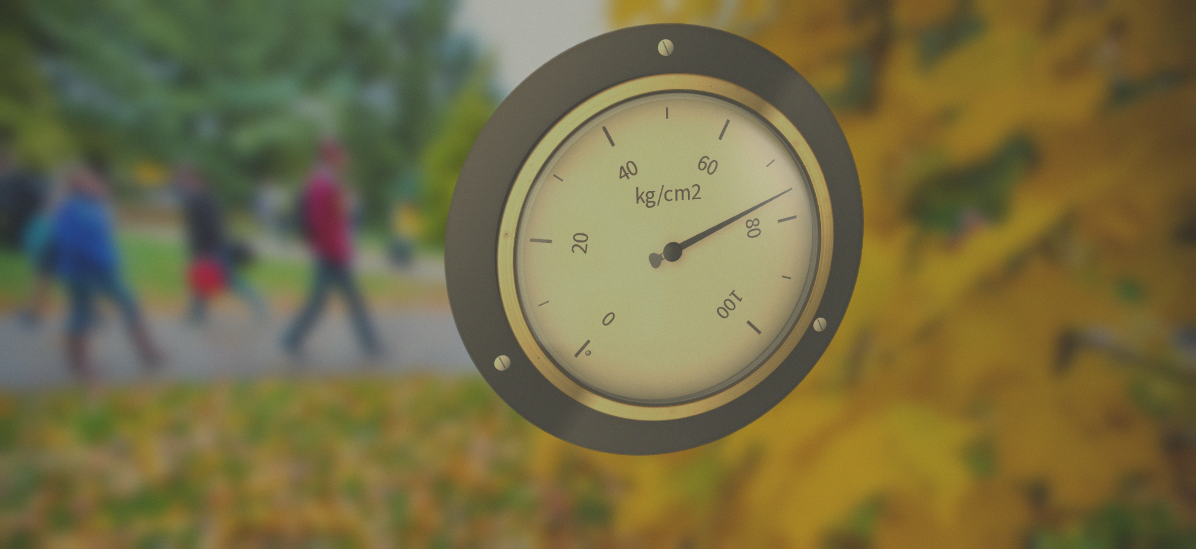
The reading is {"value": 75, "unit": "kg/cm²"}
